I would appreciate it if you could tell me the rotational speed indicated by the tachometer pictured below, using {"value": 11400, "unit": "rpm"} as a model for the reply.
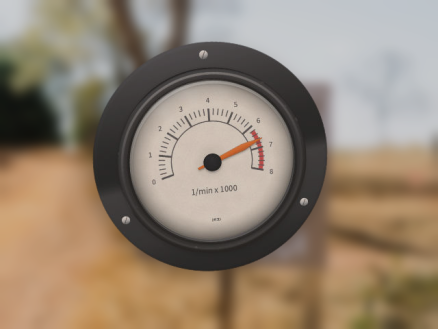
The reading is {"value": 6600, "unit": "rpm"}
